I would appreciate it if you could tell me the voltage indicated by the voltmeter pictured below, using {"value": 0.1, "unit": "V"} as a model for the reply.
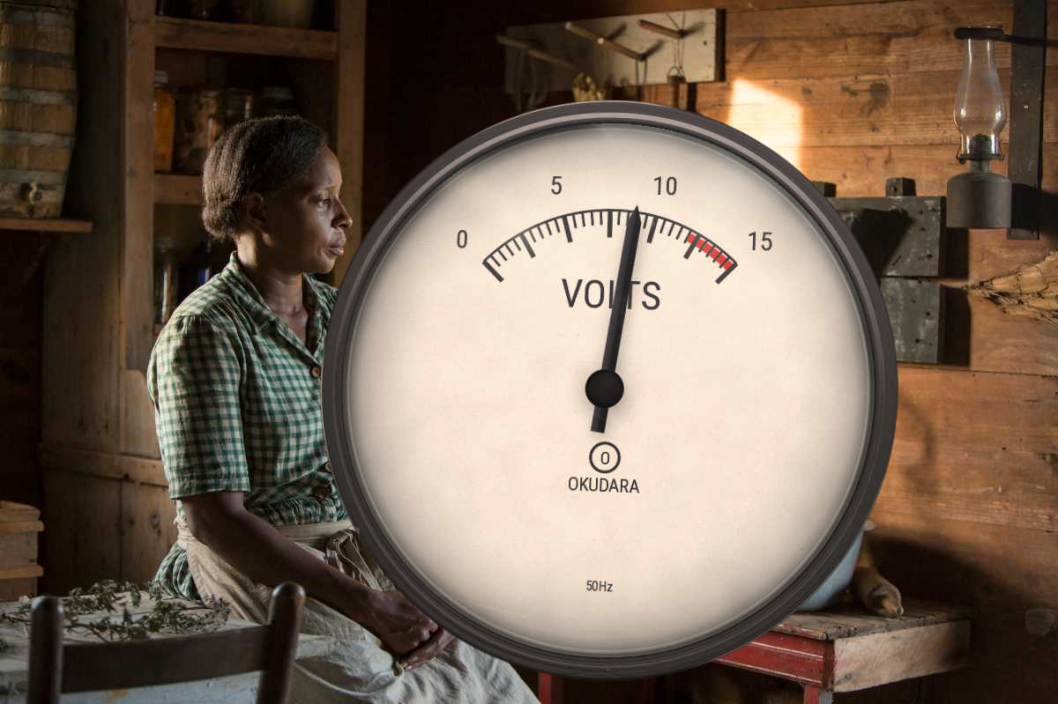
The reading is {"value": 9, "unit": "V"}
